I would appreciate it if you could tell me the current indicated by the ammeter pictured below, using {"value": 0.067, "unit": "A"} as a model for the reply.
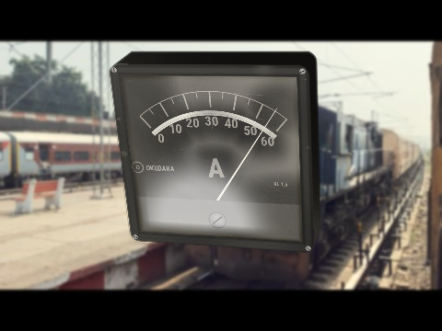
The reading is {"value": 55, "unit": "A"}
